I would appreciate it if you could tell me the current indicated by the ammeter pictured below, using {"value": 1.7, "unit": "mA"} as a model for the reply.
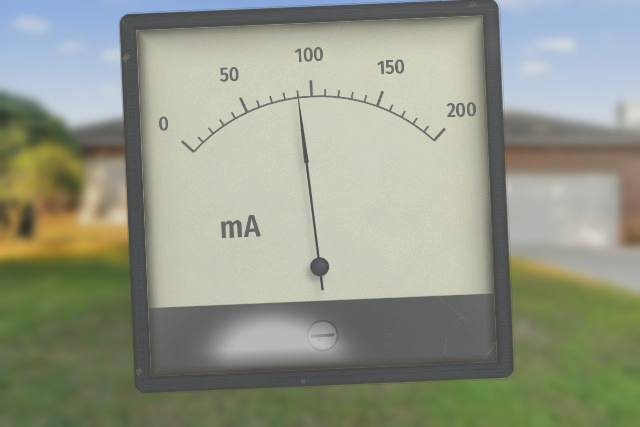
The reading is {"value": 90, "unit": "mA"}
